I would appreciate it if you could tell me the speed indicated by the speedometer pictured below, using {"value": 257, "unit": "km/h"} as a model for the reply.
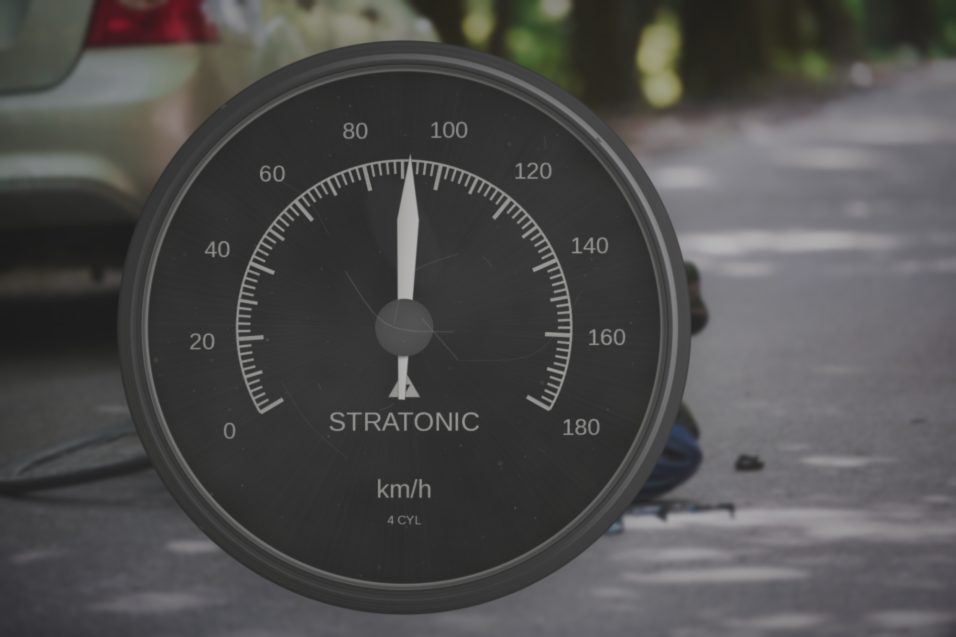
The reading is {"value": 92, "unit": "km/h"}
